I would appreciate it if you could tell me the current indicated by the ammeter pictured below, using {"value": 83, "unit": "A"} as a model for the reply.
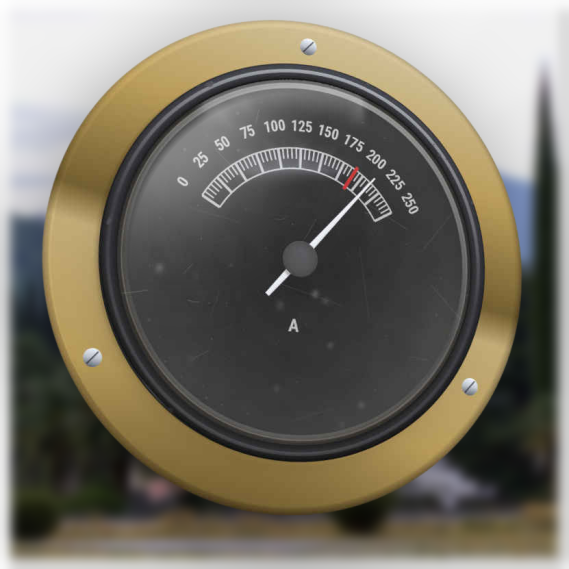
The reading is {"value": 210, "unit": "A"}
